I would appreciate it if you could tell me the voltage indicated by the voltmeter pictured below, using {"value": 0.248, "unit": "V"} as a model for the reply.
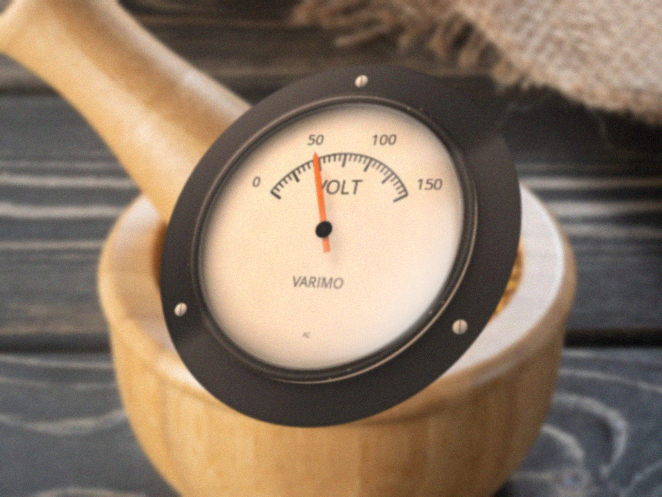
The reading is {"value": 50, "unit": "V"}
